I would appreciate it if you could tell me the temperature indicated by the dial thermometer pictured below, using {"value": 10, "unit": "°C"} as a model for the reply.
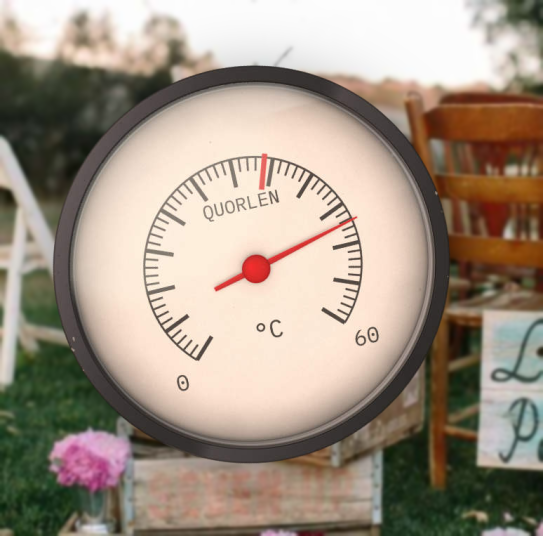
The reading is {"value": 47, "unit": "°C"}
